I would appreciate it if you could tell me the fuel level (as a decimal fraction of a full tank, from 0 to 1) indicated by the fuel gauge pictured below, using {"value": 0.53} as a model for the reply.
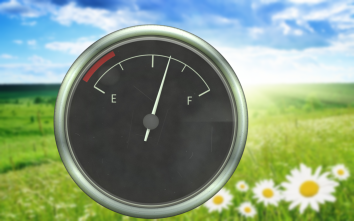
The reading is {"value": 0.625}
